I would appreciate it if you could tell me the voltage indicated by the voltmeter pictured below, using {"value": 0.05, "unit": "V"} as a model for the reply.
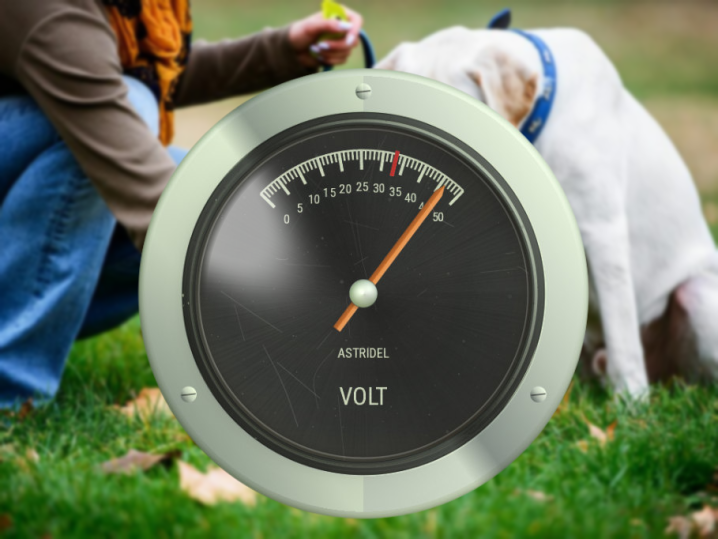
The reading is {"value": 46, "unit": "V"}
